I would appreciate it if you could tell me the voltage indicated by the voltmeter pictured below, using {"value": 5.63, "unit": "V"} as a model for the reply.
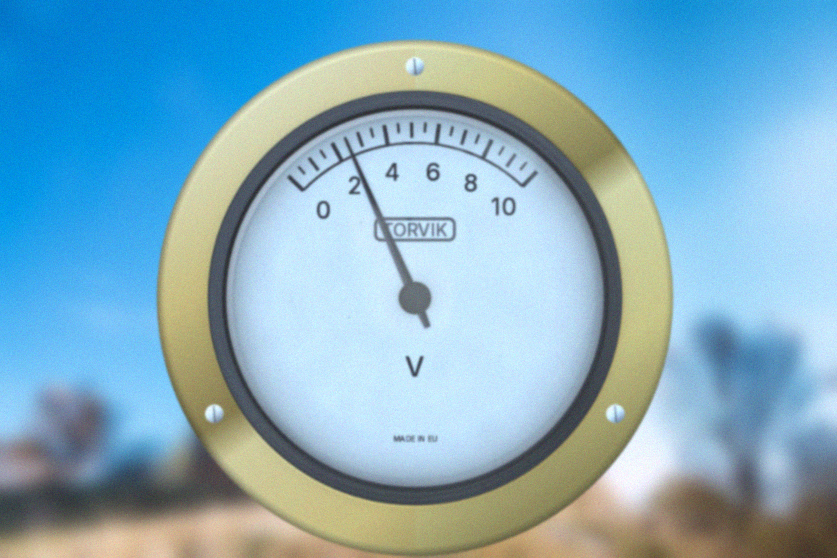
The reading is {"value": 2.5, "unit": "V"}
